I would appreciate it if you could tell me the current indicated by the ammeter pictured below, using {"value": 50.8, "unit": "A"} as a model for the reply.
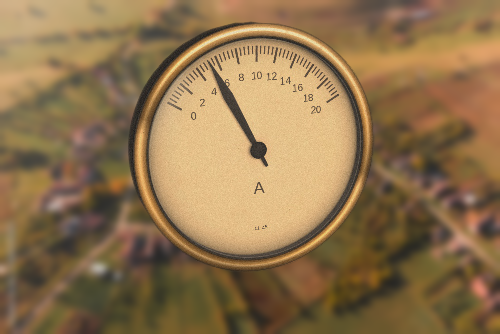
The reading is {"value": 5.2, "unit": "A"}
